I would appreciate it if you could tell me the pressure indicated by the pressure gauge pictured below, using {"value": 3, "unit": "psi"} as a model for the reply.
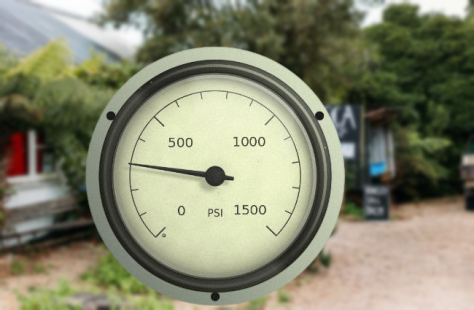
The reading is {"value": 300, "unit": "psi"}
